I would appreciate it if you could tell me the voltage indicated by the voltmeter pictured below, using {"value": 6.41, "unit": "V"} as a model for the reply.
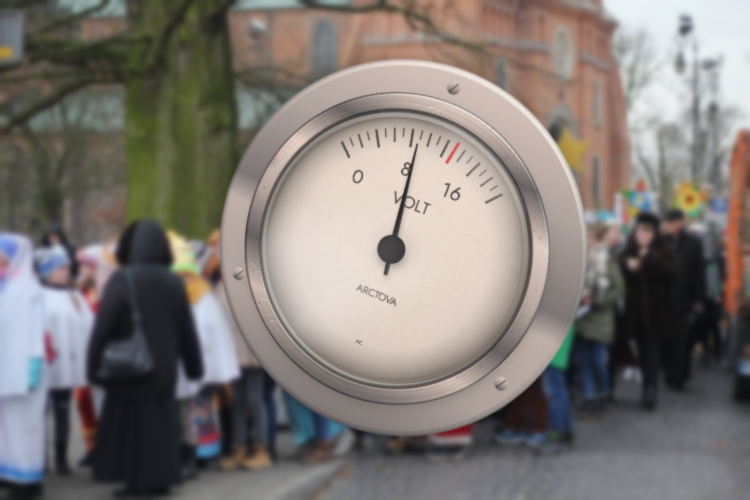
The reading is {"value": 9, "unit": "V"}
